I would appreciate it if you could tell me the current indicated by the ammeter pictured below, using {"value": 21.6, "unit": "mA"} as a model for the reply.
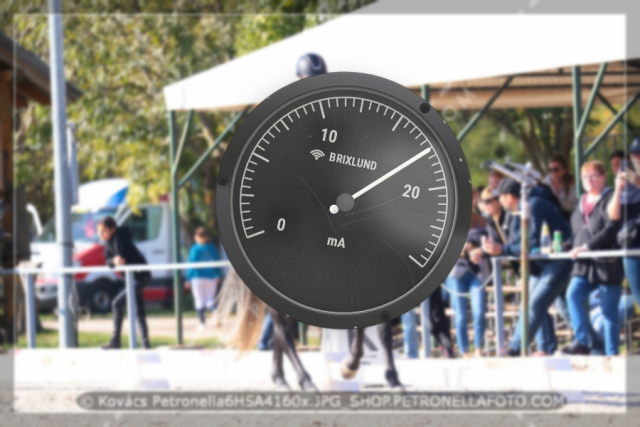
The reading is {"value": 17.5, "unit": "mA"}
